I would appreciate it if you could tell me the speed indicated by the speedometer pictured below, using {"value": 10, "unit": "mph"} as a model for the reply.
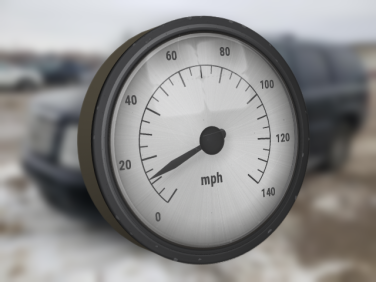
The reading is {"value": 12.5, "unit": "mph"}
